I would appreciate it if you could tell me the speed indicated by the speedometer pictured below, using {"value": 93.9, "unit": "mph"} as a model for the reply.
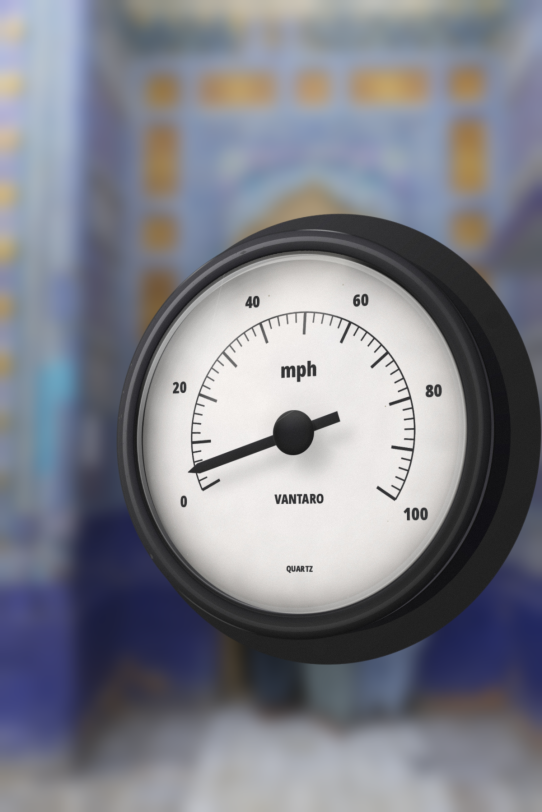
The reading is {"value": 4, "unit": "mph"}
